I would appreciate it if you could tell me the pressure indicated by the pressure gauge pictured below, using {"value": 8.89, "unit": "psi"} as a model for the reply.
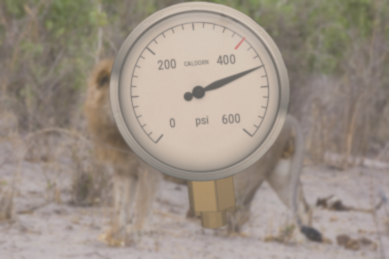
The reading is {"value": 460, "unit": "psi"}
